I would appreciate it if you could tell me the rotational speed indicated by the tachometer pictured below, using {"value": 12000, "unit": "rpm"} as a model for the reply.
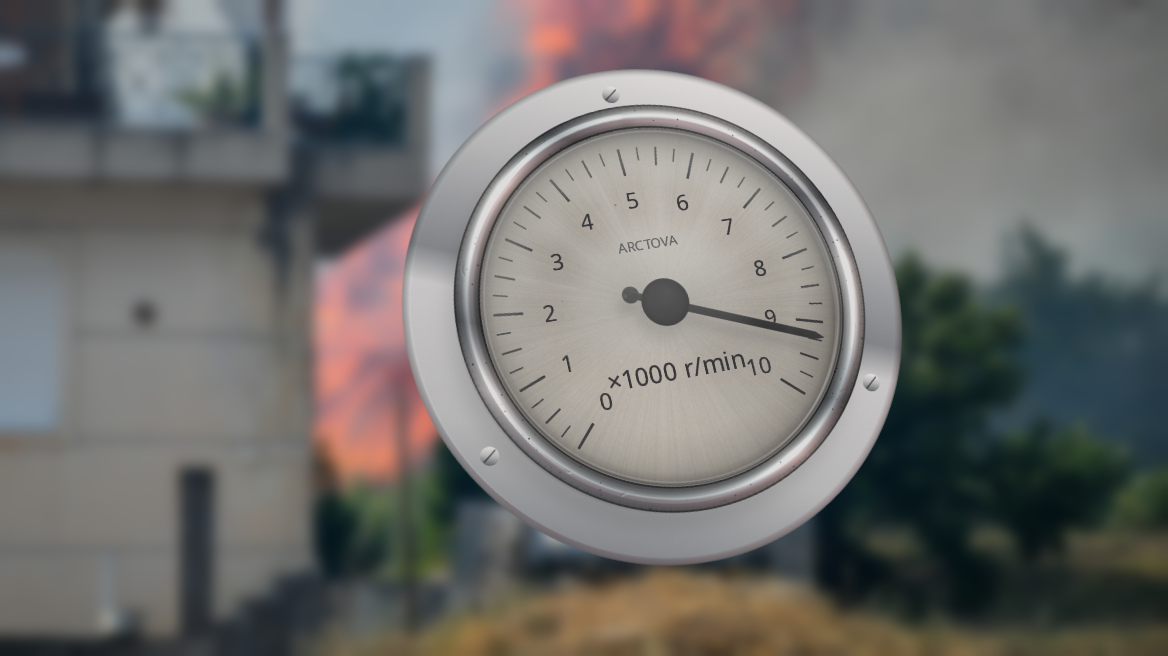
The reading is {"value": 9250, "unit": "rpm"}
